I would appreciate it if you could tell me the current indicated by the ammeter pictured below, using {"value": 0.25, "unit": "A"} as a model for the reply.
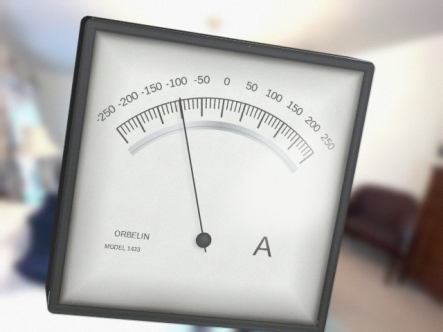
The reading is {"value": -100, "unit": "A"}
